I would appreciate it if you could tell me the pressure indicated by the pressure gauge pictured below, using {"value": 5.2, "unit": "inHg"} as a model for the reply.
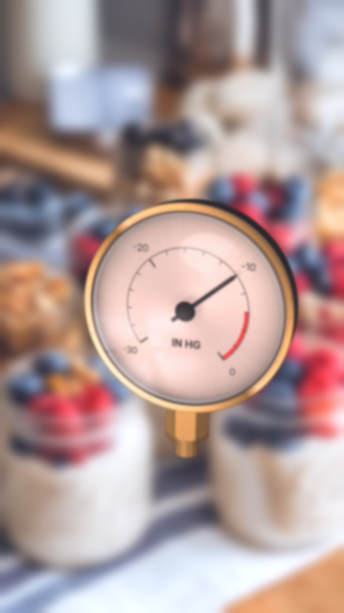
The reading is {"value": -10, "unit": "inHg"}
